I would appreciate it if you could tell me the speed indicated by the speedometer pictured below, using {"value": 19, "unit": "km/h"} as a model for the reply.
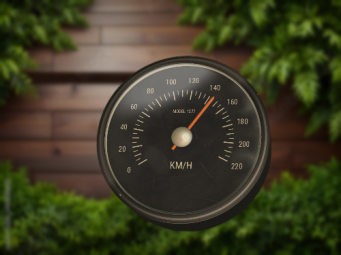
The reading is {"value": 145, "unit": "km/h"}
